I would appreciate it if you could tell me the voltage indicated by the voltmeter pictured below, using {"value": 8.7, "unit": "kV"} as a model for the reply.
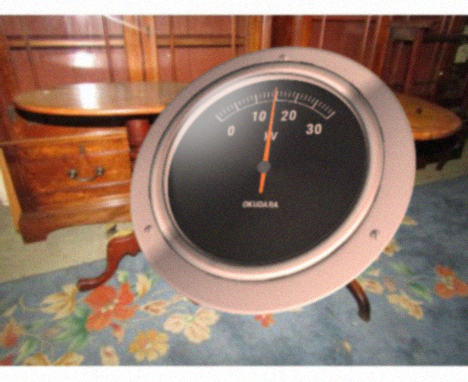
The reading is {"value": 15, "unit": "kV"}
